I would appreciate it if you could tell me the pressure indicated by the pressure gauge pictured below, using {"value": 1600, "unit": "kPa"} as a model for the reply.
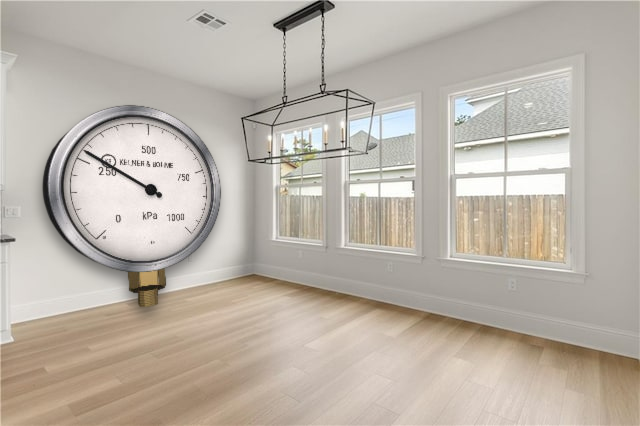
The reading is {"value": 275, "unit": "kPa"}
